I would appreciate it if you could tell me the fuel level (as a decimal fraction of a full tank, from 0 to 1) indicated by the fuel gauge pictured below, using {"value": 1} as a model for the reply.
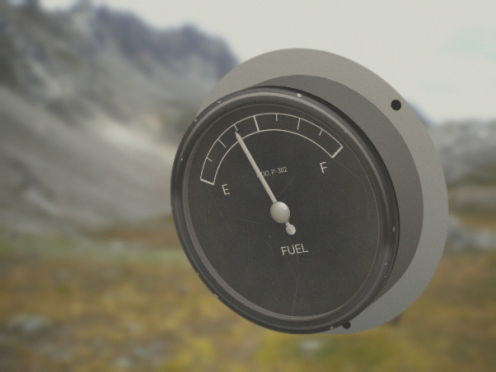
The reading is {"value": 0.375}
